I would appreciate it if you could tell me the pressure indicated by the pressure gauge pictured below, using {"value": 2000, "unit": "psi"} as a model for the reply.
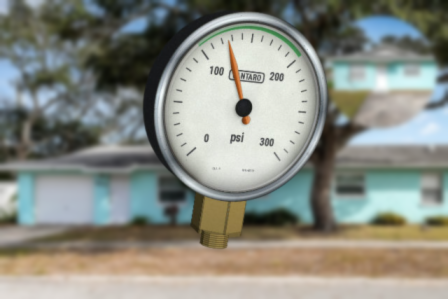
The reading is {"value": 125, "unit": "psi"}
